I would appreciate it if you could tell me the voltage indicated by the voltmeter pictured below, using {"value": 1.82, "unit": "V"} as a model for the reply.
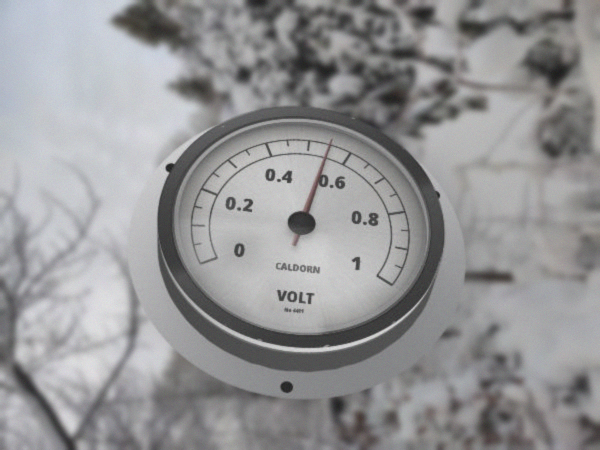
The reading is {"value": 0.55, "unit": "V"}
